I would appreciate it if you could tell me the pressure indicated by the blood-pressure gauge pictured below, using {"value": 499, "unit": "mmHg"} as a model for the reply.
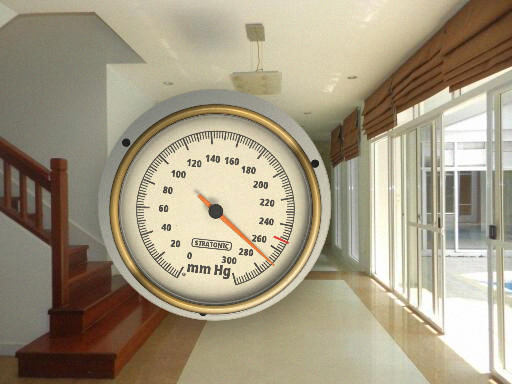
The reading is {"value": 270, "unit": "mmHg"}
